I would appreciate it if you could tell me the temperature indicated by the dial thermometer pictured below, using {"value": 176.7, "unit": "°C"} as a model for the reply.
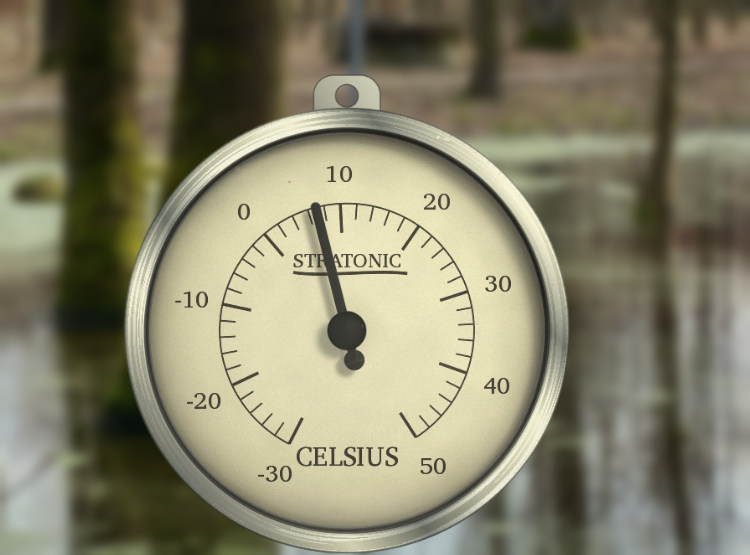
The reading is {"value": 7, "unit": "°C"}
